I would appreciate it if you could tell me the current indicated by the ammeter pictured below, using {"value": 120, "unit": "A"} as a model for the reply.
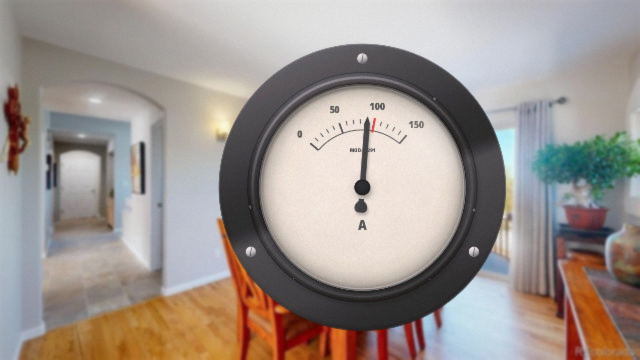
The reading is {"value": 90, "unit": "A"}
